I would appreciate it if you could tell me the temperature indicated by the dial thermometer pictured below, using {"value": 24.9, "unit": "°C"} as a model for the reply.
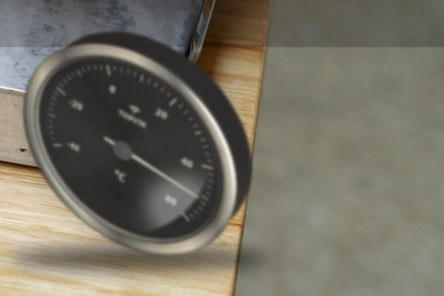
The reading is {"value": 50, "unit": "°C"}
